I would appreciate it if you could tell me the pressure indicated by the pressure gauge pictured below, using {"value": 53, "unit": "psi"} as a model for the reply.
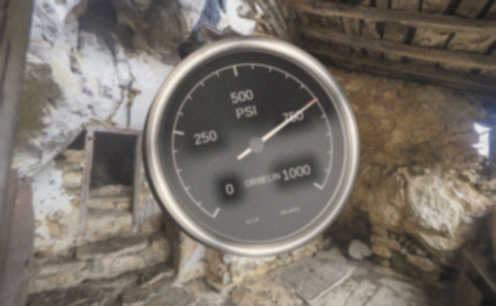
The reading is {"value": 750, "unit": "psi"}
